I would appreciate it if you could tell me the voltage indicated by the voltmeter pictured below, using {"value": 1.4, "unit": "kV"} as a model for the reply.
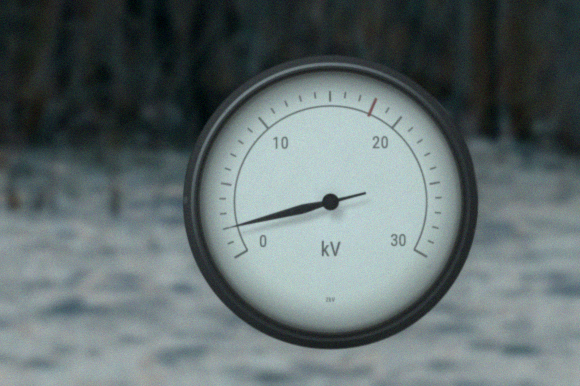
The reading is {"value": 2, "unit": "kV"}
